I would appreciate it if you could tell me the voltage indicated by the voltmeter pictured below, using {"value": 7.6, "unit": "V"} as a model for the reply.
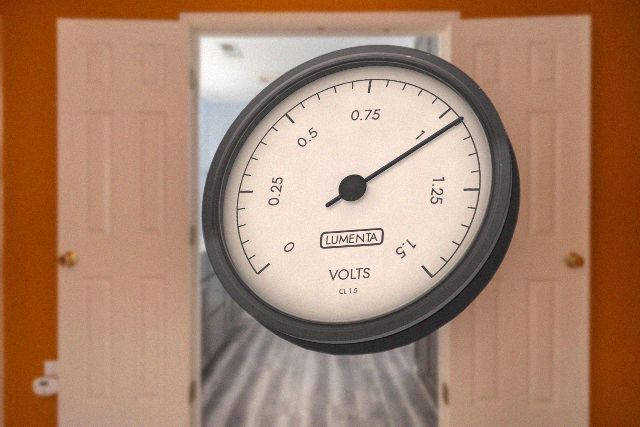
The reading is {"value": 1.05, "unit": "V"}
